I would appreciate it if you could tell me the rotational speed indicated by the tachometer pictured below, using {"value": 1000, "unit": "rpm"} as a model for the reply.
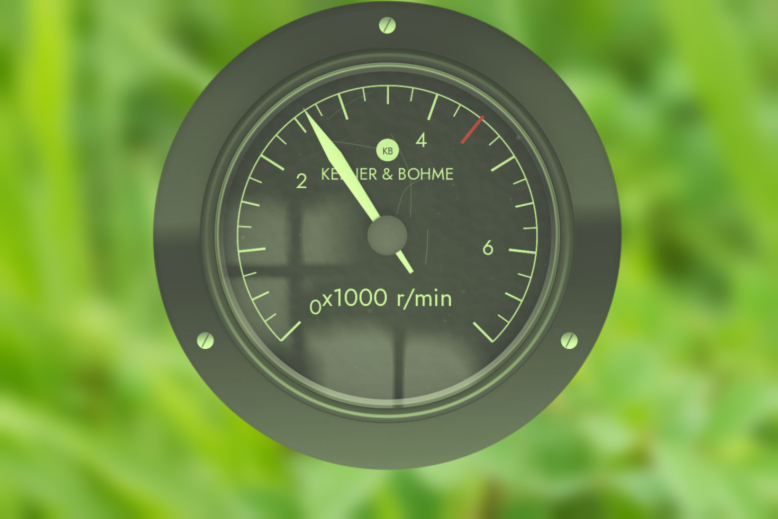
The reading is {"value": 2625, "unit": "rpm"}
